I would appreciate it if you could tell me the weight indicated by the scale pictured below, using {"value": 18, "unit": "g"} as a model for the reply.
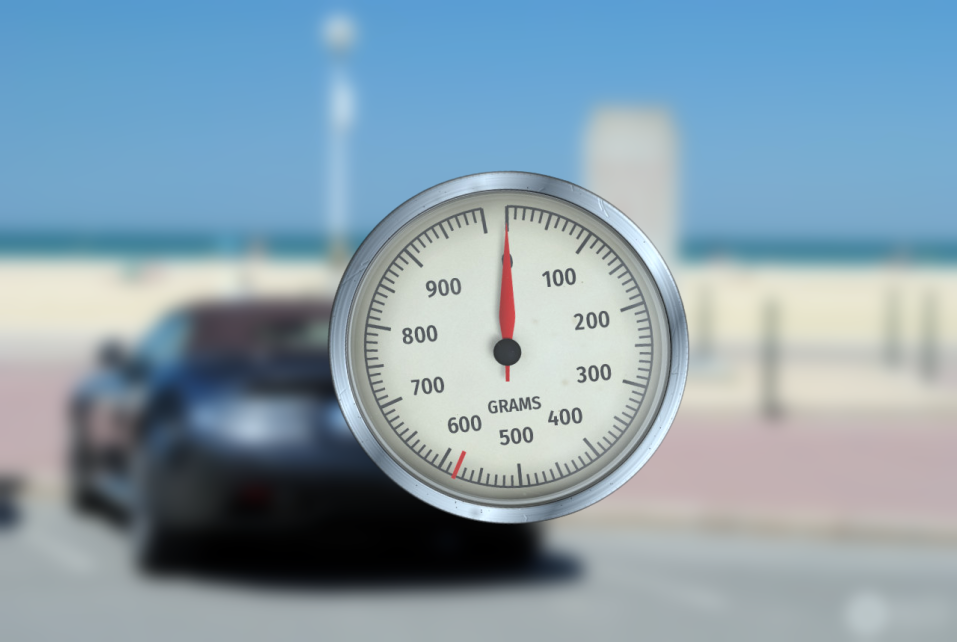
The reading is {"value": 0, "unit": "g"}
